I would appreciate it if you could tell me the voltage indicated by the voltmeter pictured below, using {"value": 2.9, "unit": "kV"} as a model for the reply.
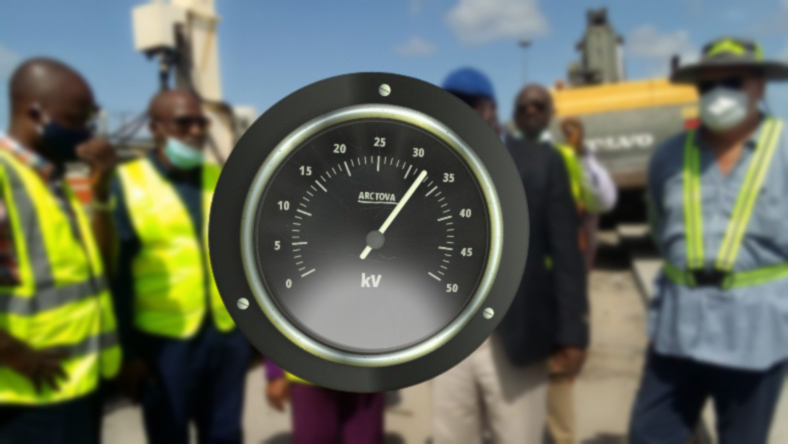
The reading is {"value": 32, "unit": "kV"}
